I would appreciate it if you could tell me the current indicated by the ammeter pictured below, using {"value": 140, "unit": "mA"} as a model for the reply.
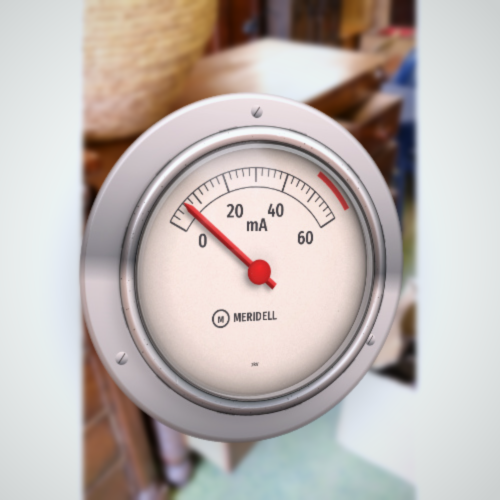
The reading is {"value": 6, "unit": "mA"}
